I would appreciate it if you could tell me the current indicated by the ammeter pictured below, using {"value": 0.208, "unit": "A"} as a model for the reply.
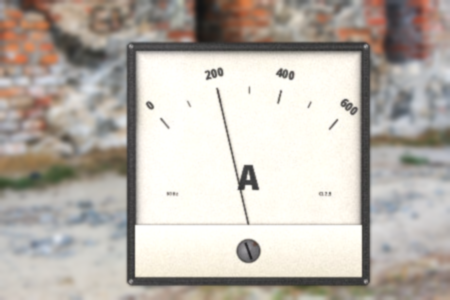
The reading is {"value": 200, "unit": "A"}
